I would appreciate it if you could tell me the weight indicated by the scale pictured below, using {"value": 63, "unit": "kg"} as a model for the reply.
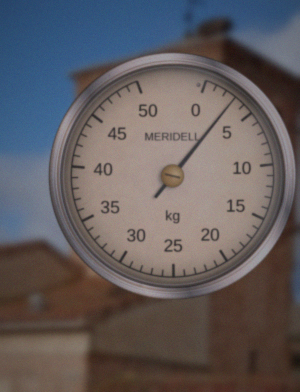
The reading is {"value": 3, "unit": "kg"}
